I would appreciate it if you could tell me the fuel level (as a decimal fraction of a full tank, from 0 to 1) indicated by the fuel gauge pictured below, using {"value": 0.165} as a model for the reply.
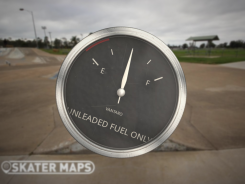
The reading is {"value": 0.5}
